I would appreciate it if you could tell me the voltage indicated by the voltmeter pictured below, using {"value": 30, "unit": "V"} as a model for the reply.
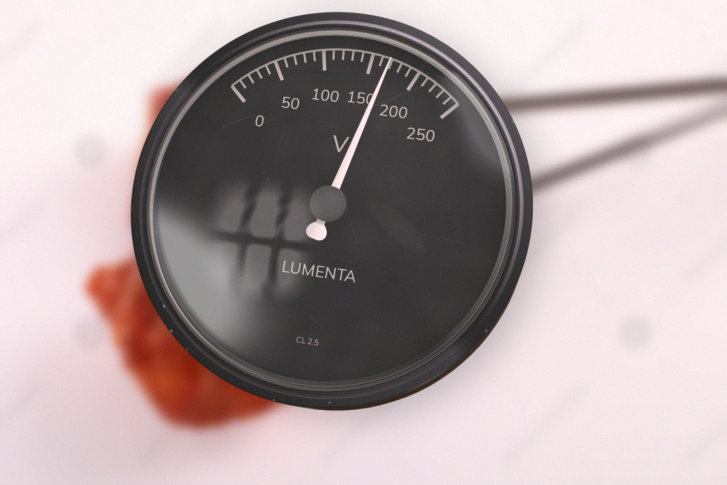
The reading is {"value": 170, "unit": "V"}
